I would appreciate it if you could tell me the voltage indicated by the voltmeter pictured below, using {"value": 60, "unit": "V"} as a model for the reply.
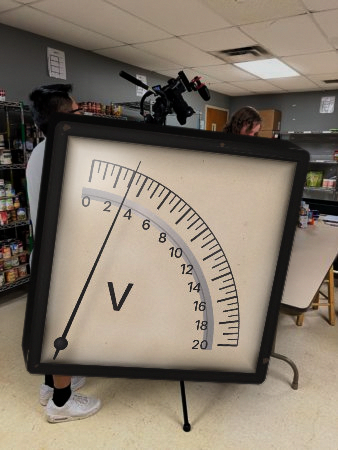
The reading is {"value": 3, "unit": "V"}
